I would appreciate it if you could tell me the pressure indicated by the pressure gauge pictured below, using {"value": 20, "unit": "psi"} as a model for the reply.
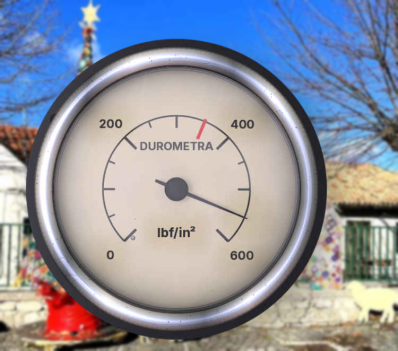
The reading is {"value": 550, "unit": "psi"}
